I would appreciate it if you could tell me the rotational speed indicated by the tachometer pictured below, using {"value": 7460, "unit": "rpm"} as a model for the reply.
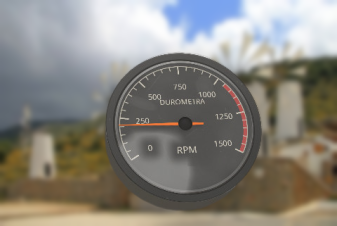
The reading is {"value": 200, "unit": "rpm"}
